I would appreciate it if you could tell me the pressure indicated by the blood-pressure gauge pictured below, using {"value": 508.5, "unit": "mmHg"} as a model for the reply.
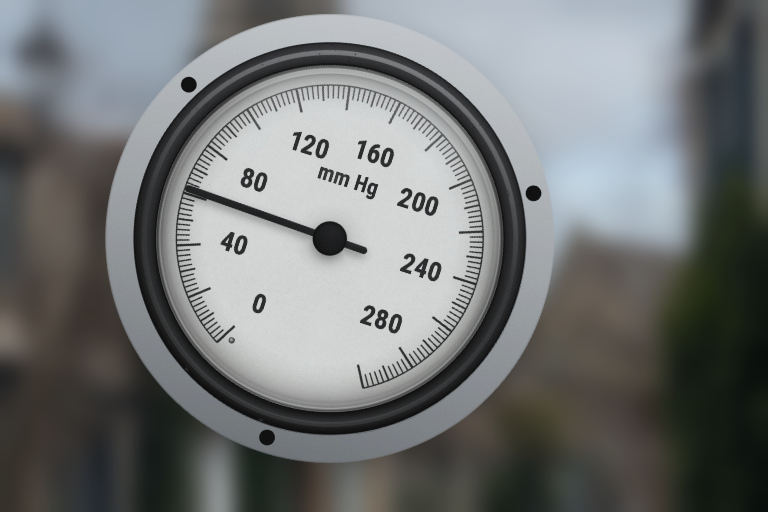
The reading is {"value": 62, "unit": "mmHg"}
